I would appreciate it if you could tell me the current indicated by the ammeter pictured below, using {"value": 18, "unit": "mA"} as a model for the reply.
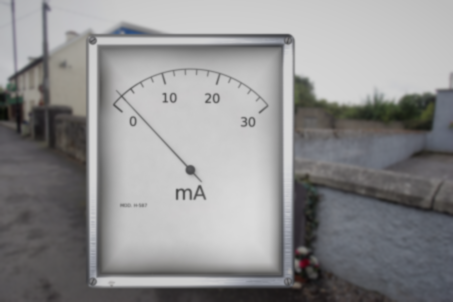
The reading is {"value": 2, "unit": "mA"}
